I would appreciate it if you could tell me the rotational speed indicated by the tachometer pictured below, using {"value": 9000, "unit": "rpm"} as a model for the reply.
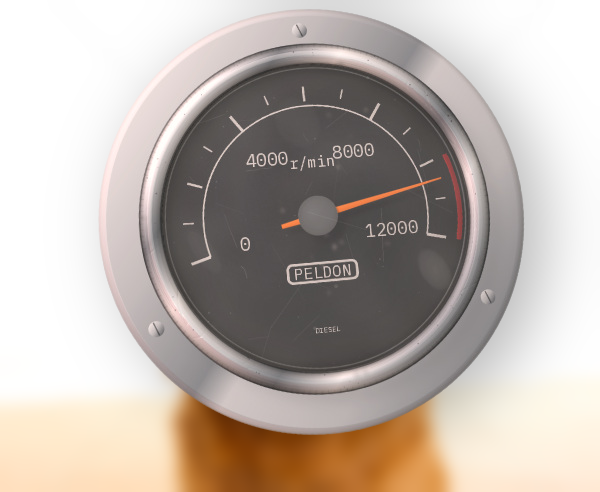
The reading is {"value": 10500, "unit": "rpm"}
